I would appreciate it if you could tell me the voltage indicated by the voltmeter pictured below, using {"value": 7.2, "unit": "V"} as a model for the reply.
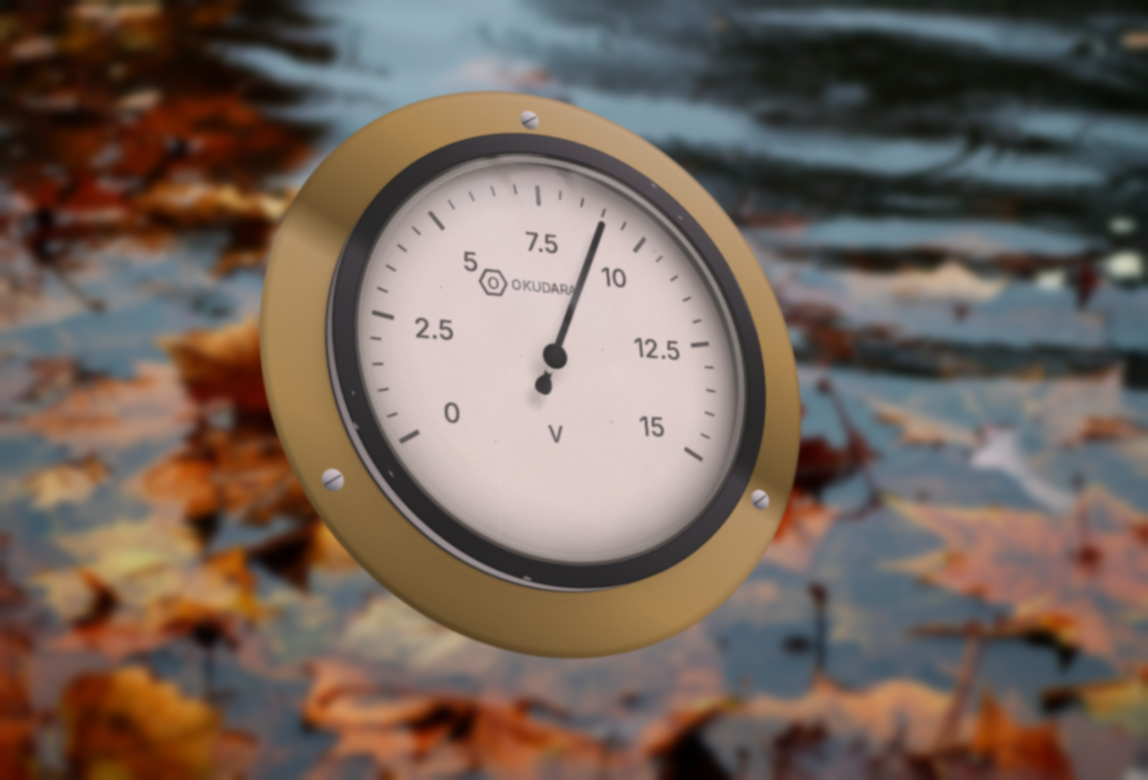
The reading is {"value": 9, "unit": "V"}
